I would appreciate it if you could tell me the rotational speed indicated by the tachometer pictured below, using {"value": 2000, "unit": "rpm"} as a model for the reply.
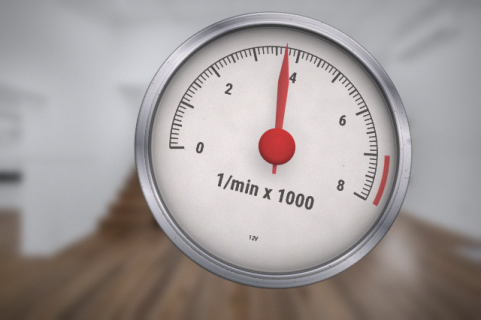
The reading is {"value": 3700, "unit": "rpm"}
